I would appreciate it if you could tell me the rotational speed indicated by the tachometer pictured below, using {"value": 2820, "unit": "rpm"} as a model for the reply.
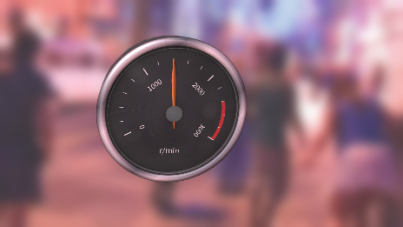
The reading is {"value": 1400, "unit": "rpm"}
